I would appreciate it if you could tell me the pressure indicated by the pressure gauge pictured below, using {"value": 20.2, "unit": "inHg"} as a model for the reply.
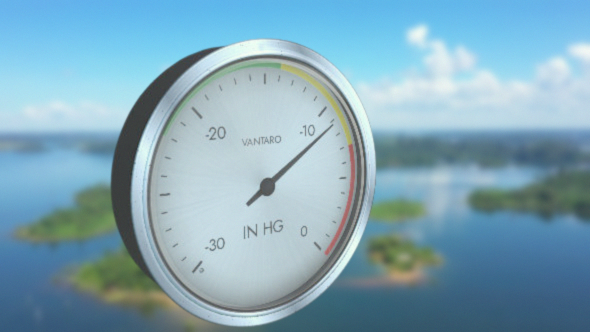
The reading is {"value": -9, "unit": "inHg"}
